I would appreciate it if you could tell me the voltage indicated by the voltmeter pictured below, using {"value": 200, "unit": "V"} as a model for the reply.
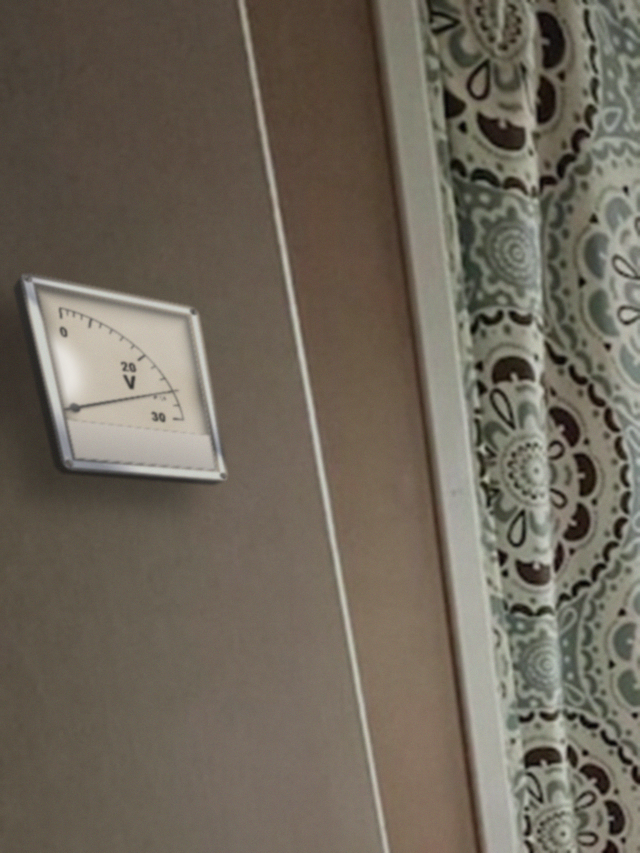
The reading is {"value": 26, "unit": "V"}
